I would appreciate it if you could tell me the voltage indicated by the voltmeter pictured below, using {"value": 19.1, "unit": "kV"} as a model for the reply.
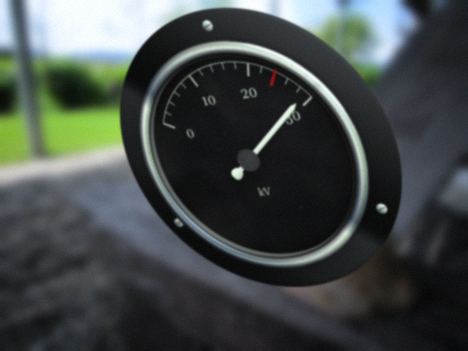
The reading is {"value": 29, "unit": "kV"}
